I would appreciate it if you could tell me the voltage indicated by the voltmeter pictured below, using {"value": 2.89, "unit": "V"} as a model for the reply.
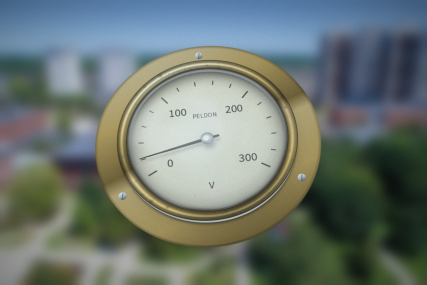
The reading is {"value": 20, "unit": "V"}
